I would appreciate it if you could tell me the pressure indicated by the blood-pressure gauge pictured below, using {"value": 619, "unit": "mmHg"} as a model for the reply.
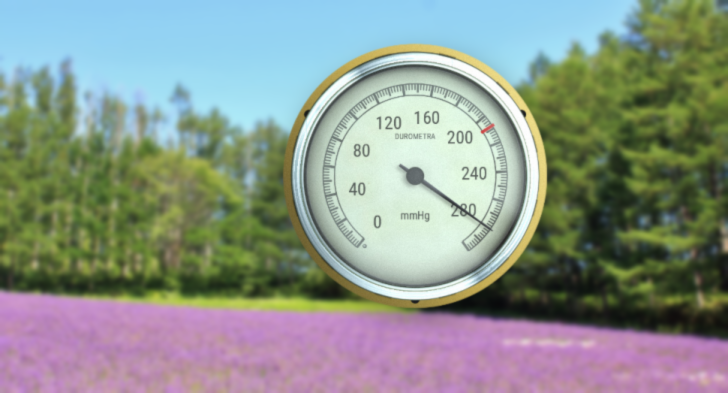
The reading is {"value": 280, "unit": "mmHg"}
